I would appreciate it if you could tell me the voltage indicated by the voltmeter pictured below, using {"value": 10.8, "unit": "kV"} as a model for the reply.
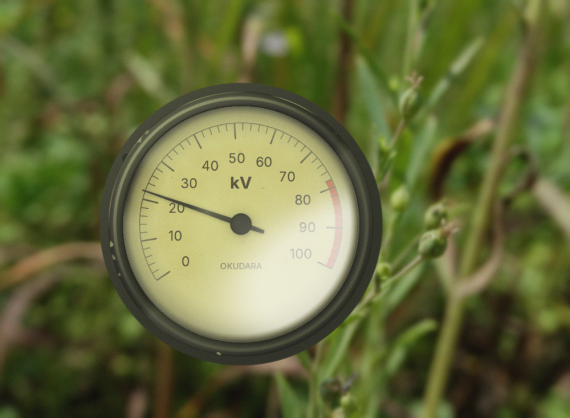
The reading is {"value": 22, "unit": "kV"}
